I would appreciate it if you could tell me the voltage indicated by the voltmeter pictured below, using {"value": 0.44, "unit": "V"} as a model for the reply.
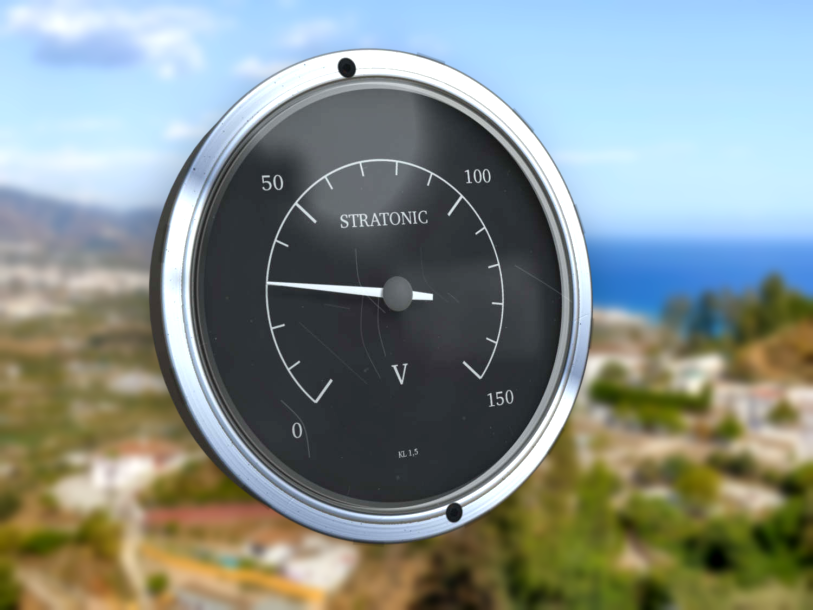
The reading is {"value": 30, "unit": "V"}
